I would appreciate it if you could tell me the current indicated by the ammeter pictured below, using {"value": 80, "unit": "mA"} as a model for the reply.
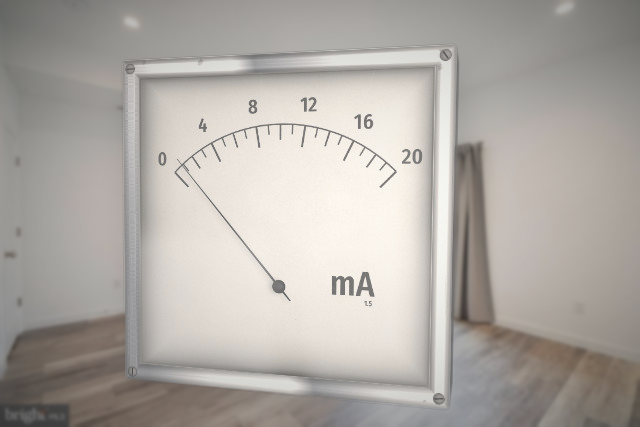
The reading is {"value": 1, "unit": "mA"}
